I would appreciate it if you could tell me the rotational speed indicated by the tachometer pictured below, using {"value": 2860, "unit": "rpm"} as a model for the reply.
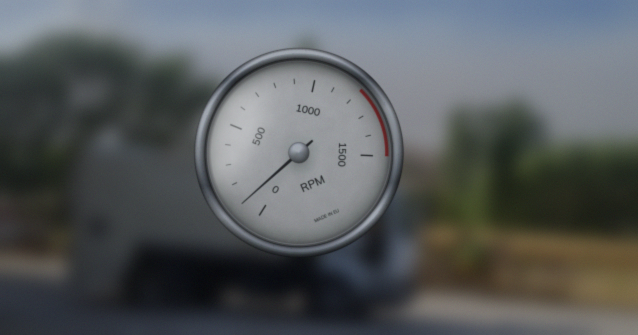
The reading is {"value": 100, "unit": "rpm"}
